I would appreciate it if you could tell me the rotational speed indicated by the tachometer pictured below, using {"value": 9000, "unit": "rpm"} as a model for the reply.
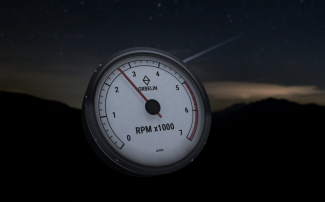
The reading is {"value": 2600, "unit": "rpm"}
